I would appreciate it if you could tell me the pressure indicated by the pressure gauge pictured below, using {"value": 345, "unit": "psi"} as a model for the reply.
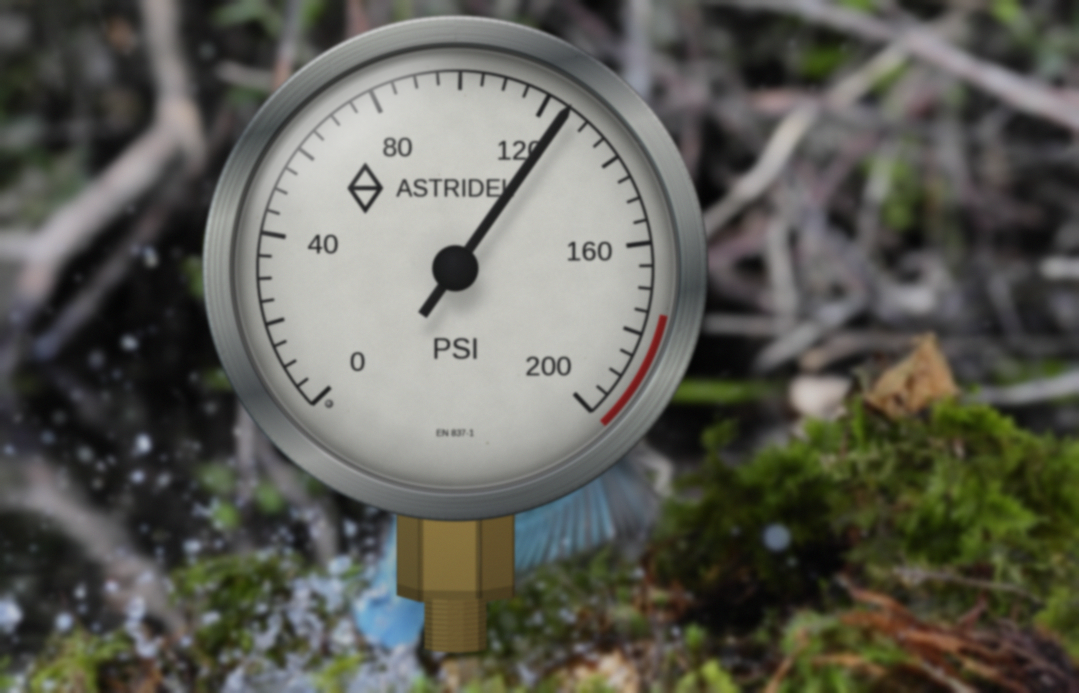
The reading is {"value": 125, "unit": "psi"}
